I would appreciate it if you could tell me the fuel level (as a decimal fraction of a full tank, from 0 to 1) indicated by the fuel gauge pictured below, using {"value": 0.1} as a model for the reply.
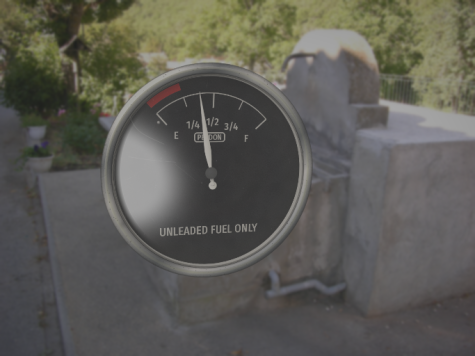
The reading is {"value": 0.375}
